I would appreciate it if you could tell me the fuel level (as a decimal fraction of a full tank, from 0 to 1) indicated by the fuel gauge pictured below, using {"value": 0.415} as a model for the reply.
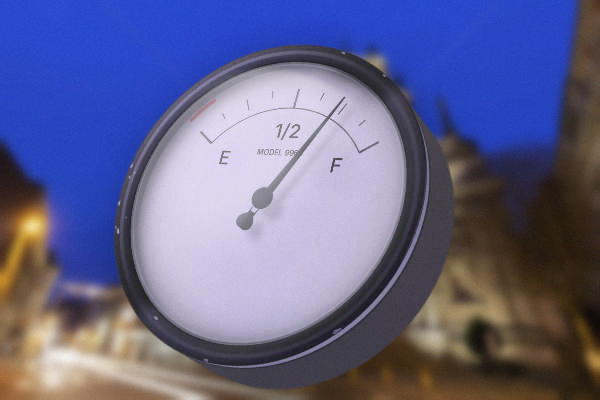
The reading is {"value": 0.75}
